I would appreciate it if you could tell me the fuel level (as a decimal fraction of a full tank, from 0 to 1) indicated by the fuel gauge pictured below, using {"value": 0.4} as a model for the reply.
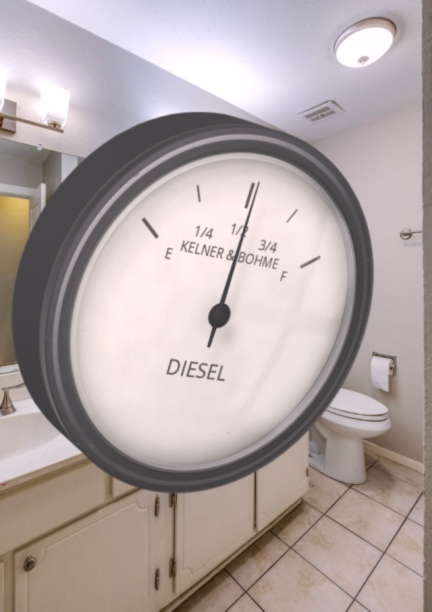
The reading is {"value": 0.5}
